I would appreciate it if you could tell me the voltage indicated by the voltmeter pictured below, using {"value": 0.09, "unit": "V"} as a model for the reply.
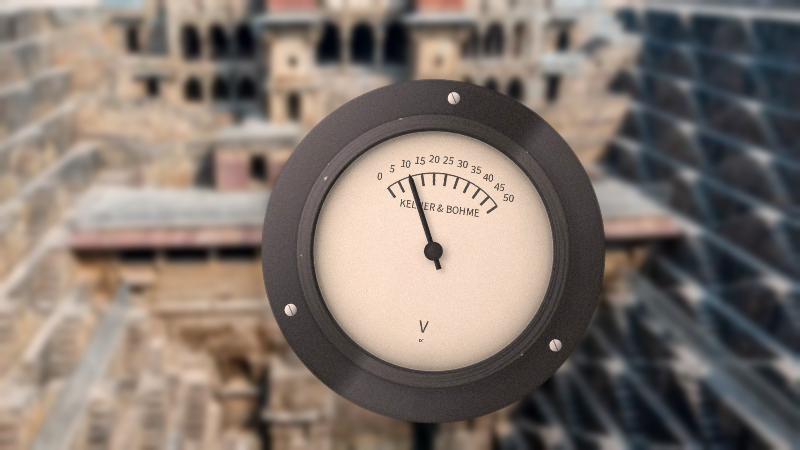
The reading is {"value": 10, "unit": "V"}
